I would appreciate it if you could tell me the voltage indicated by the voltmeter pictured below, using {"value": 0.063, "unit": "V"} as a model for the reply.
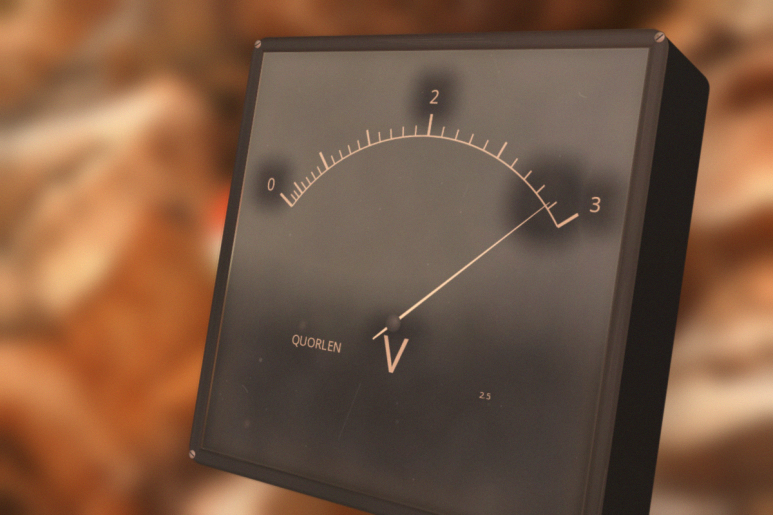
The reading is {"value": 2.9, "unit": "V"}
